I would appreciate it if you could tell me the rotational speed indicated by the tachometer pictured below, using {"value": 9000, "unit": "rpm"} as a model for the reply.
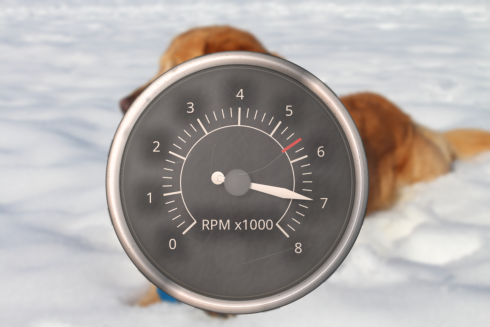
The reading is {"value": 7000, "unit": "rpm"}
